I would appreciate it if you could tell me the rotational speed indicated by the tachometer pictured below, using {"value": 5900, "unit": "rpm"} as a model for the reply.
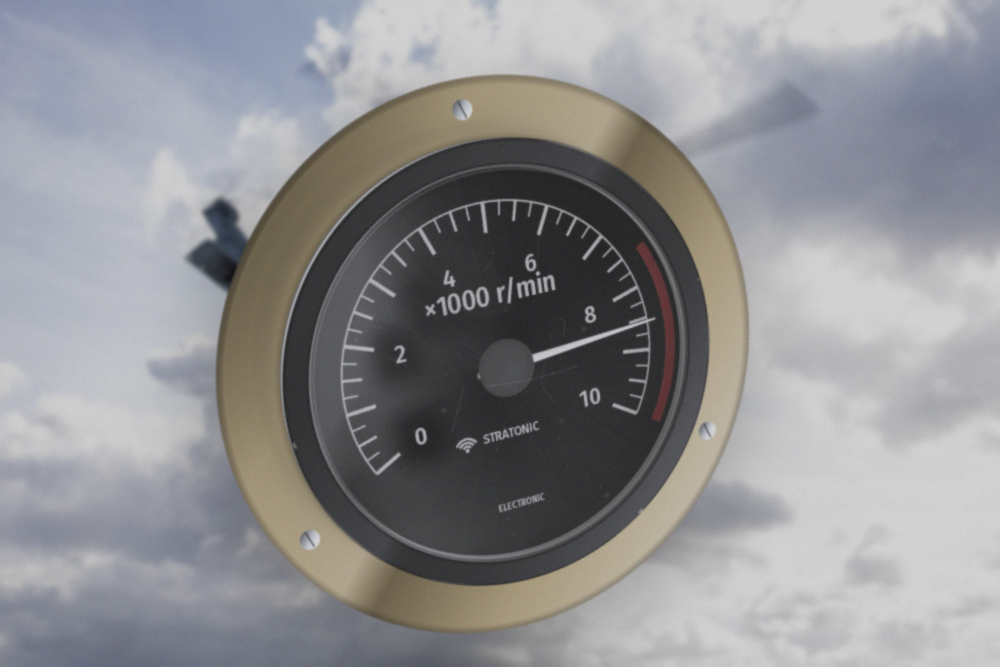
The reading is {"value": 8500, "unit": "rpm"}
